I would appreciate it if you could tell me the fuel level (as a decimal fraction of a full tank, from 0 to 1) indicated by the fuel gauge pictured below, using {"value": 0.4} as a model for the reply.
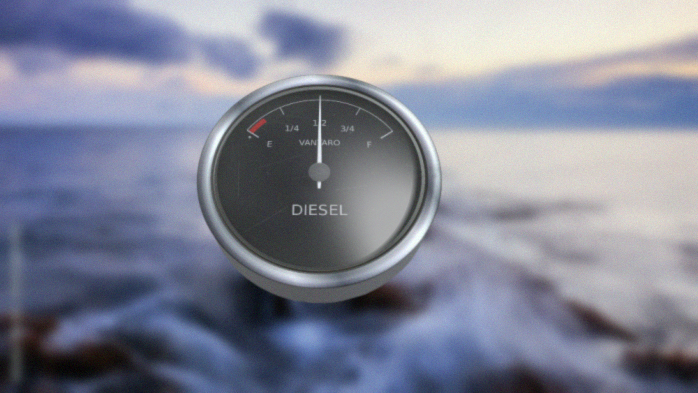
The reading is {"value": 0.5}
